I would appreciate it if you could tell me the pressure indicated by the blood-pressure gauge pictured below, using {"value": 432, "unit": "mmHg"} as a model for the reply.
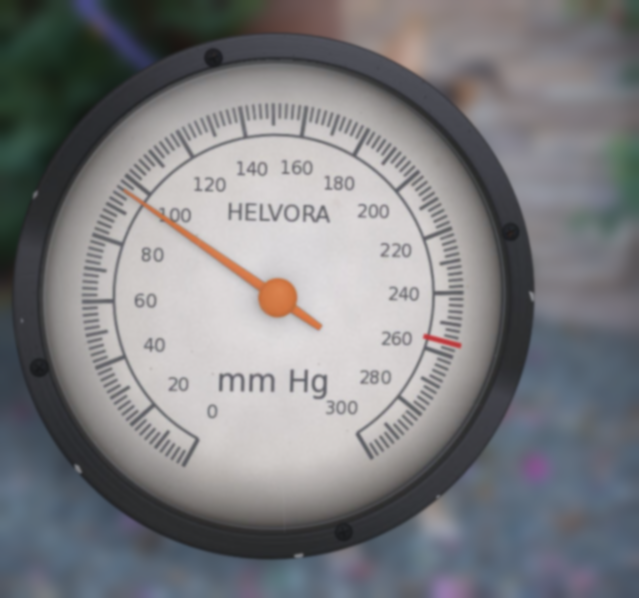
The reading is {"value": 96, "unit": "mmHg"}
